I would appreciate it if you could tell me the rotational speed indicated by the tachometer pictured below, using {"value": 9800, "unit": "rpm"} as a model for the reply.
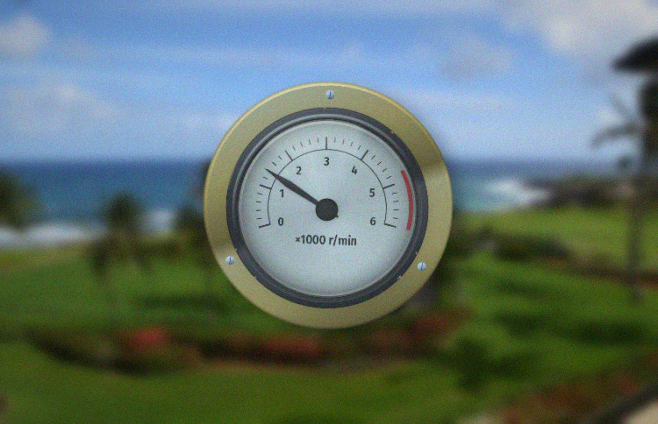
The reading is {"value": 1400, "unit": "rpm"}
